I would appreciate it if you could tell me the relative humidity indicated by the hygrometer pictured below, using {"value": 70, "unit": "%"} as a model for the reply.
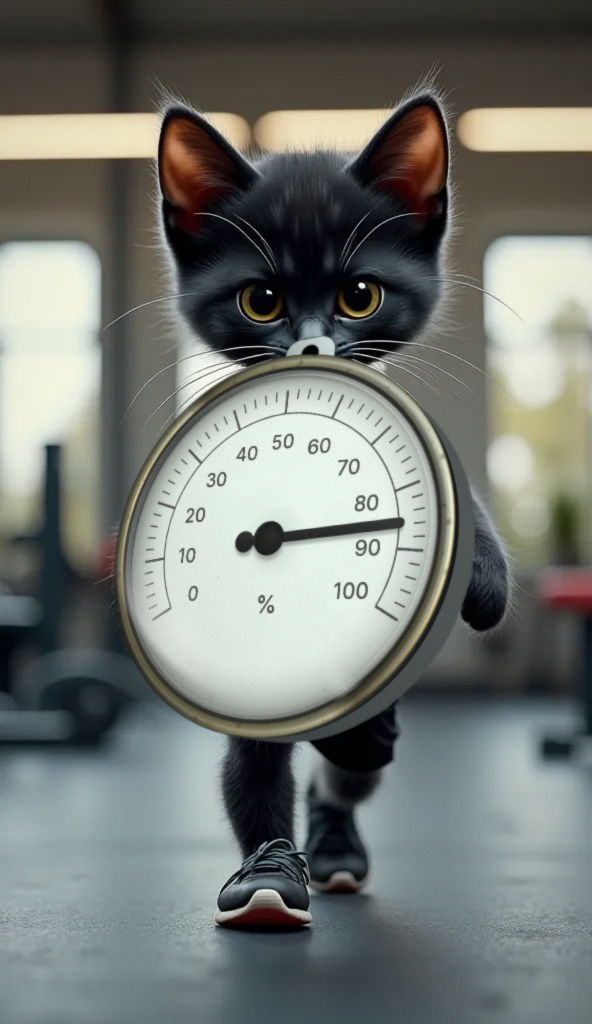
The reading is {"value": 86, "unit": "%"}
